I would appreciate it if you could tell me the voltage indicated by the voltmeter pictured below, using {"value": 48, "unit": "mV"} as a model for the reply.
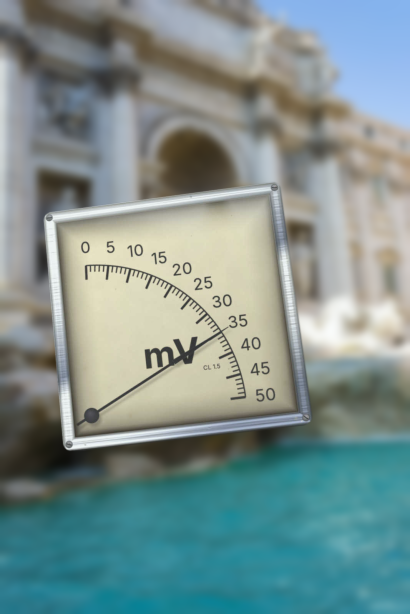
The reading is {"value": 35, "unit": "mV"}
